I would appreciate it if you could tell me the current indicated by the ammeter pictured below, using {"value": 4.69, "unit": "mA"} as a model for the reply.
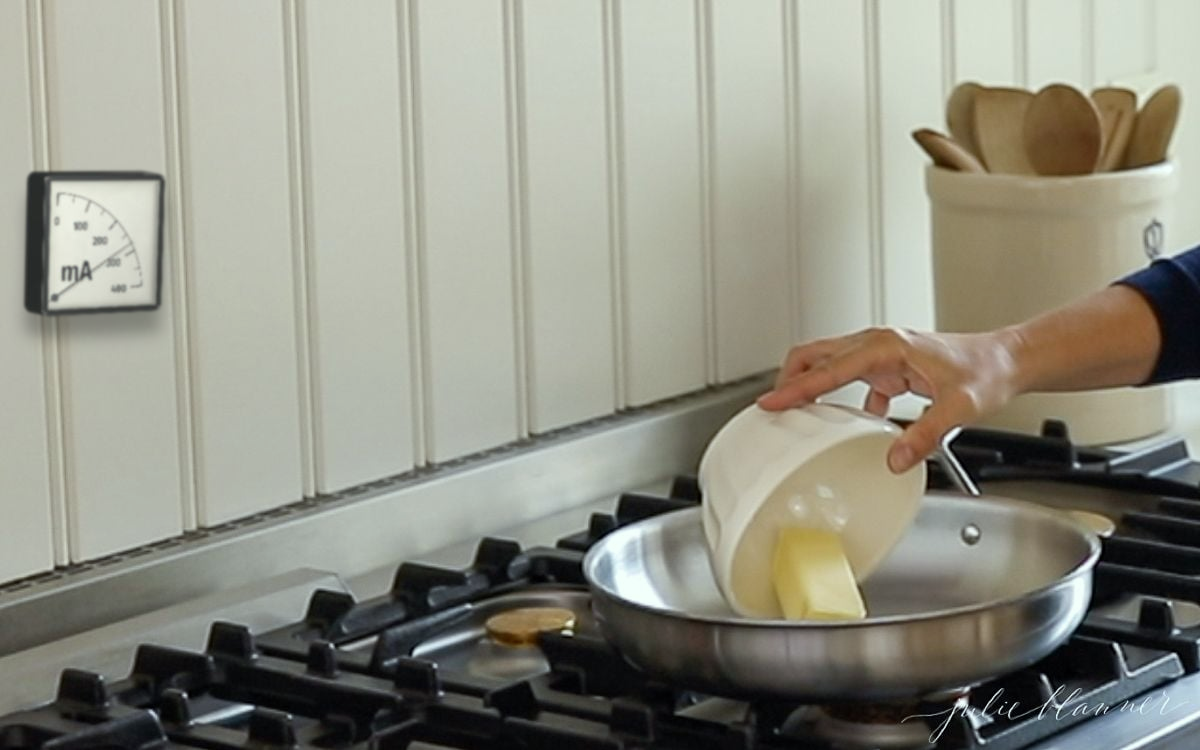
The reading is {"value": 275, "unit": "mA"}
